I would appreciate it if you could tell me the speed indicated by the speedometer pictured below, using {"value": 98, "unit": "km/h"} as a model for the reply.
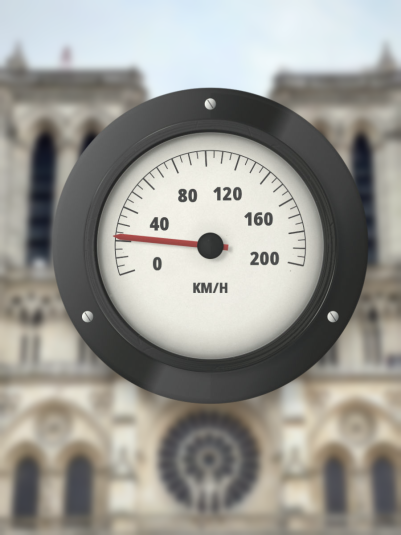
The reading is {"value": 22.5, "unit": "km/h"}
